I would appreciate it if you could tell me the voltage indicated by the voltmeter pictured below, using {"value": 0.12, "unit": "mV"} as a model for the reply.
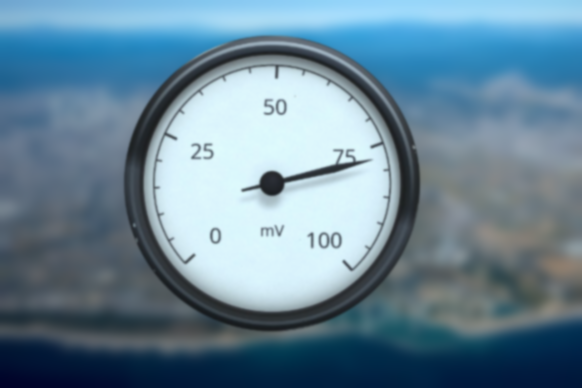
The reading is {"value": 77.5, "unit": "mV"}
